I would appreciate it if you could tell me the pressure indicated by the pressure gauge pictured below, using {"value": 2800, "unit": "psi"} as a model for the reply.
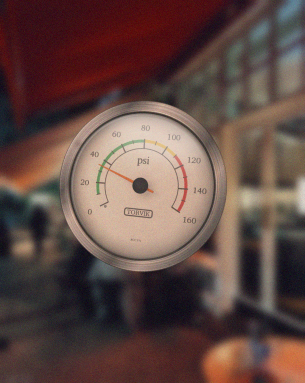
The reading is {"value": 35, "unit": "psi"}
